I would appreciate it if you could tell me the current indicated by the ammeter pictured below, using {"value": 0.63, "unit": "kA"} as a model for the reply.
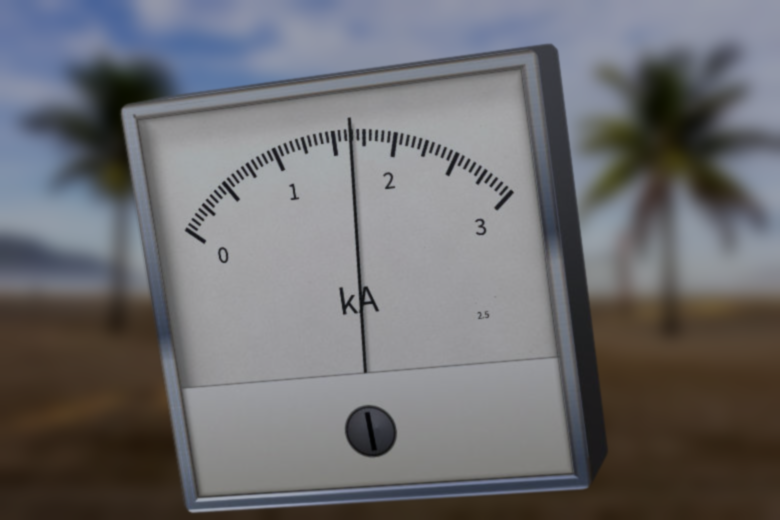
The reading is {"value": 1.65, "unit": "kA"}
